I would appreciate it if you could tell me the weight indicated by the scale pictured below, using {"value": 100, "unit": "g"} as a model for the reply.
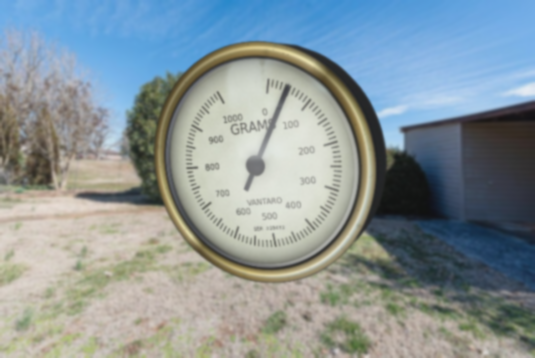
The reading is {"value": 50, "unit": "g"}
